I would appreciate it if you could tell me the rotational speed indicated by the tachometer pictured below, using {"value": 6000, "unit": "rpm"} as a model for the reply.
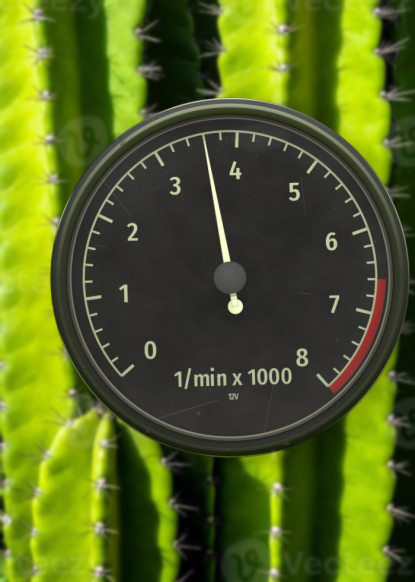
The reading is {"value": 3600, "unit": "rpm"}
